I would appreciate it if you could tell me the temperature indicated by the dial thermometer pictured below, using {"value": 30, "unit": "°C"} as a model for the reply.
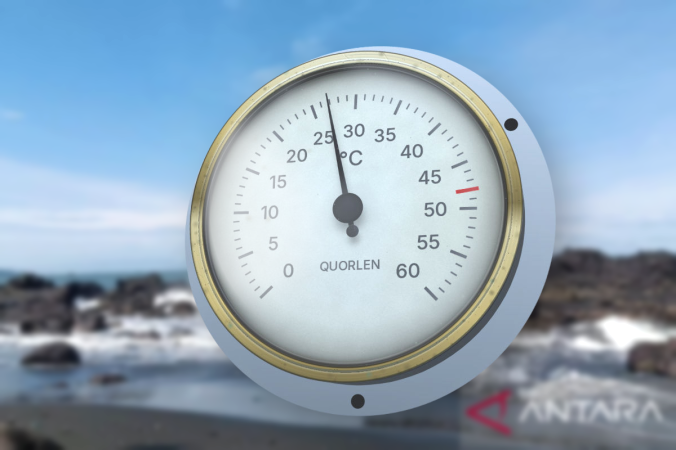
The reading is {"value": 27, "unit": "°C"}
